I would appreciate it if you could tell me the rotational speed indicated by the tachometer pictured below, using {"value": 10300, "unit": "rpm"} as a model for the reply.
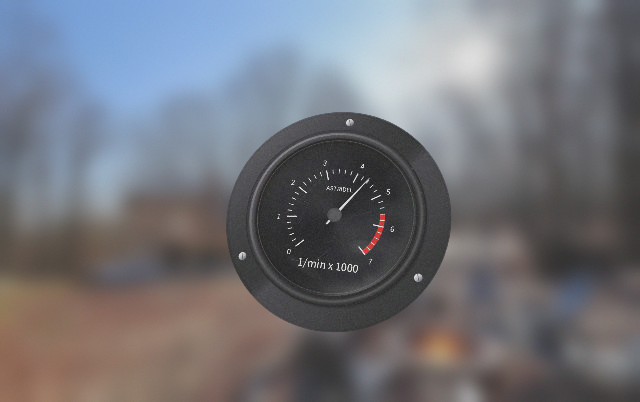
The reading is {"value": 4400, "unit": "rpm"}
